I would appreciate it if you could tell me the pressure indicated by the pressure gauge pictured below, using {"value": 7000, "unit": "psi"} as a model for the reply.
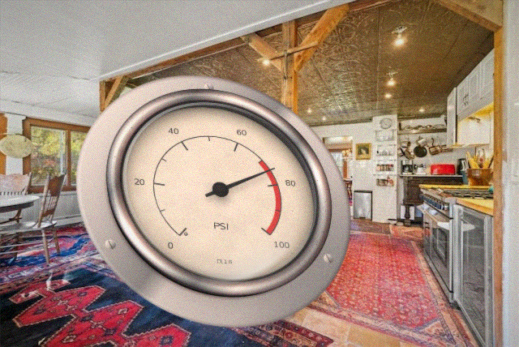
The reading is {"value": 75, "unit": "psi"}
